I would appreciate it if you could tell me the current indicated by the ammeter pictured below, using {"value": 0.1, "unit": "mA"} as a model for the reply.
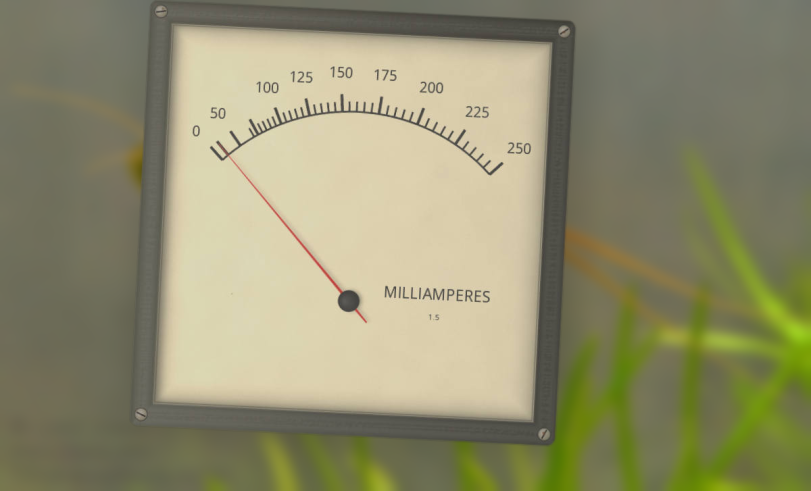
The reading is {"value": 25, "unit": "mA"}
